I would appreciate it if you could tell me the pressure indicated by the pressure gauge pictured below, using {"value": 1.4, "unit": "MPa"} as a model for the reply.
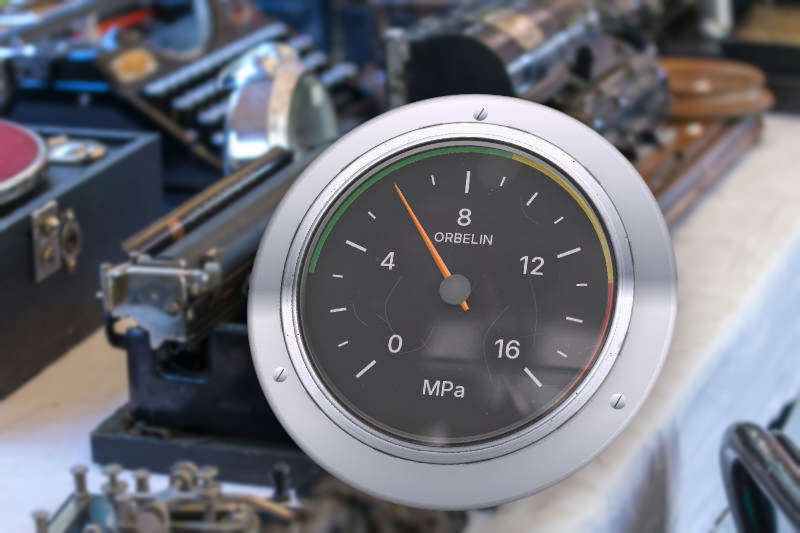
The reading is {"value": 6, "unit": "MPa"}
